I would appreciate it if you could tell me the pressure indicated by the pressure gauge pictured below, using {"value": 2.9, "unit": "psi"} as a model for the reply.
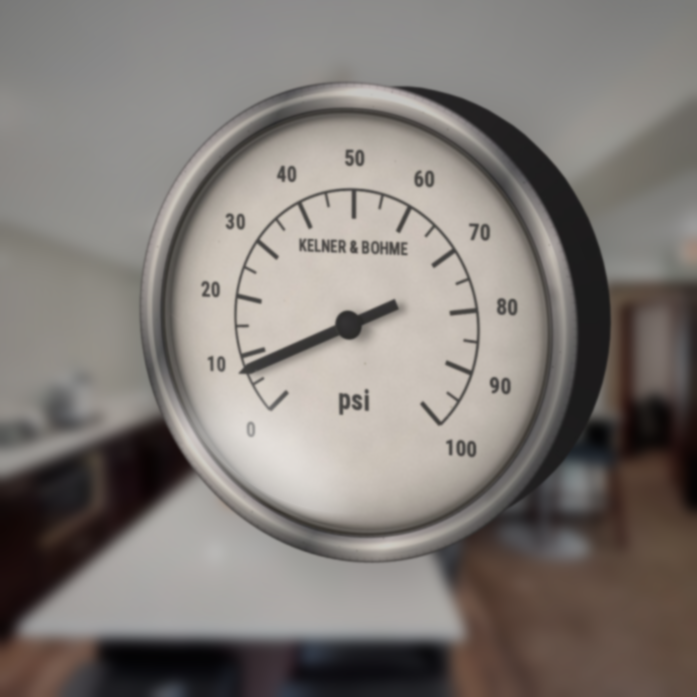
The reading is {"value": 7.5, "unit": "psi"}
